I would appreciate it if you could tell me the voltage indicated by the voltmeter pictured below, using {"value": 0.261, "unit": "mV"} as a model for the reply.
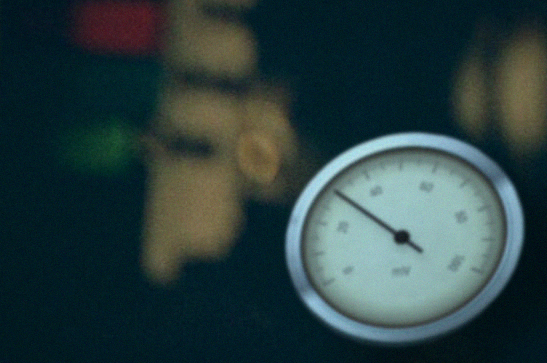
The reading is {"value": 30, "unit": "mV"}
